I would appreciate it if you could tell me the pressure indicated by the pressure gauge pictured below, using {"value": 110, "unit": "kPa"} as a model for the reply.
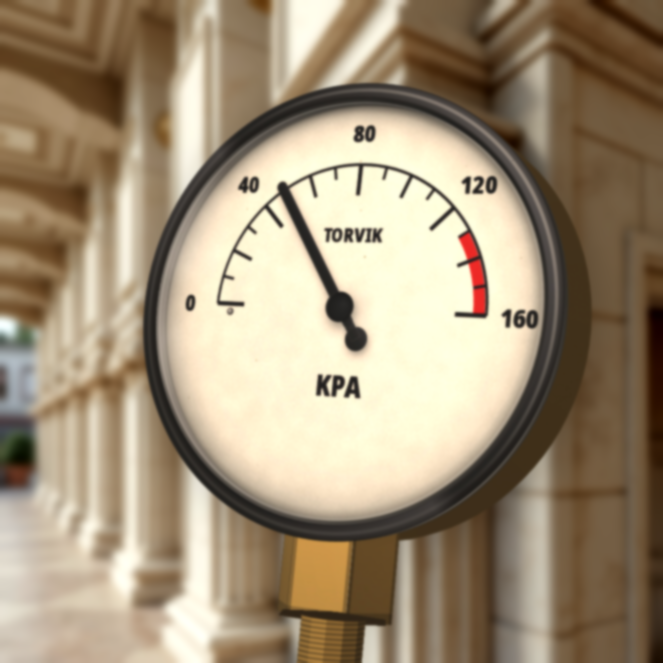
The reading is {"value": 50, "unit": "kPa"}
